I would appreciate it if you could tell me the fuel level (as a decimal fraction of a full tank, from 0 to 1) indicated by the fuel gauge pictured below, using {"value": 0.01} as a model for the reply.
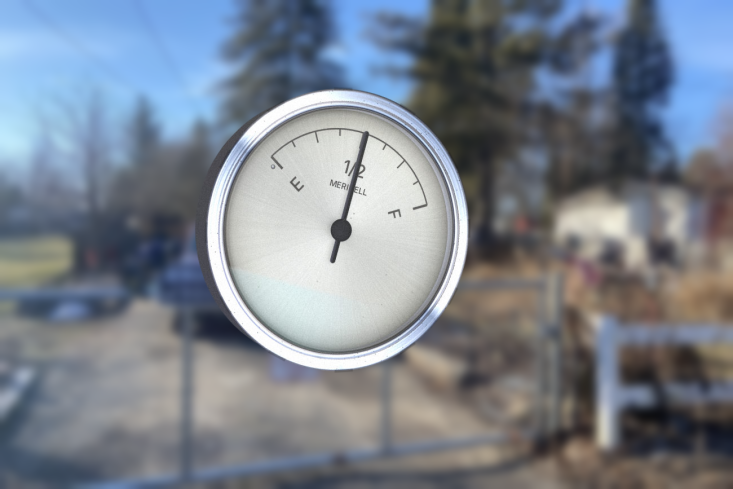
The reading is {"value": 0.5}
